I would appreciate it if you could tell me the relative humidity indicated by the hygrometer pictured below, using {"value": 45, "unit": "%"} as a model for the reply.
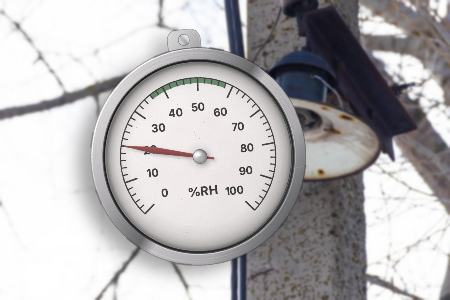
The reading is {"value": 20, "unit": "%"}
